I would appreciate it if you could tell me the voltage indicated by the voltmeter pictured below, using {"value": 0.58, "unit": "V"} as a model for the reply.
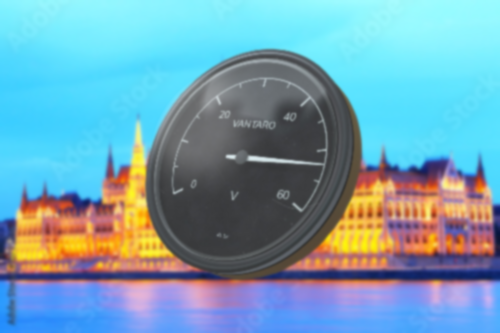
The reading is {"value": 52.5, "unit": "V"}
